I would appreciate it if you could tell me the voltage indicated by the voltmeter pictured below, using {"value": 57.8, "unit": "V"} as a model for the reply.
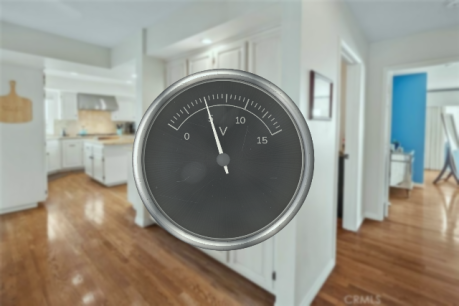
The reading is {"value": 5, "unit": "V"}
